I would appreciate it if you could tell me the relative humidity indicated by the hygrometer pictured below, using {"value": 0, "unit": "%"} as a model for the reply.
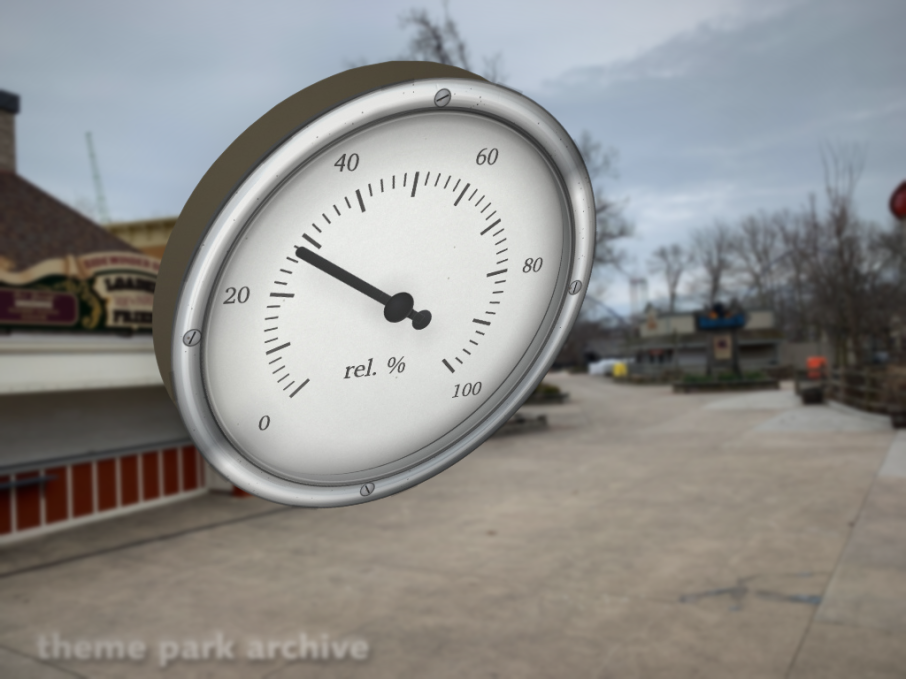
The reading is {"value": 28, "unit": "%"}
